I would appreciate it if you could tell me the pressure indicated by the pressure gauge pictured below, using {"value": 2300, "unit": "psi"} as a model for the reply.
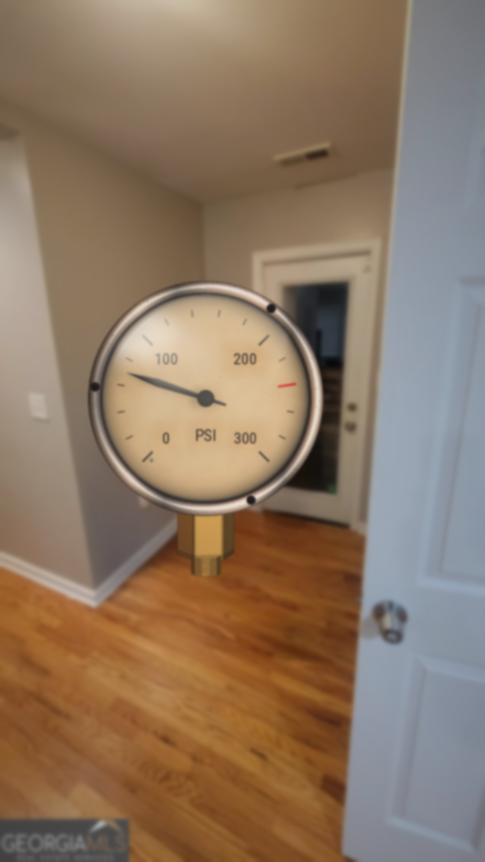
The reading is {"value": 70, "unit": "psi"}
